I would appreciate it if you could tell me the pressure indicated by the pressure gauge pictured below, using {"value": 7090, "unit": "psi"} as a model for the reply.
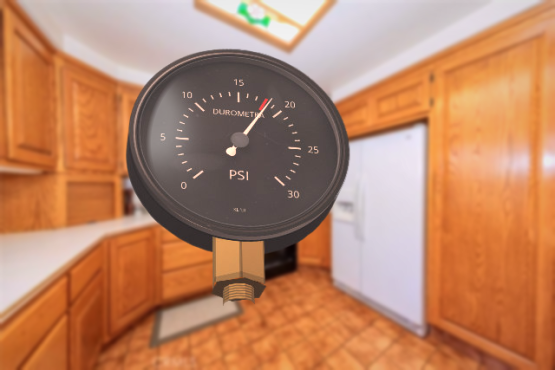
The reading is {"value": 18.5, "unit": "psi"}
